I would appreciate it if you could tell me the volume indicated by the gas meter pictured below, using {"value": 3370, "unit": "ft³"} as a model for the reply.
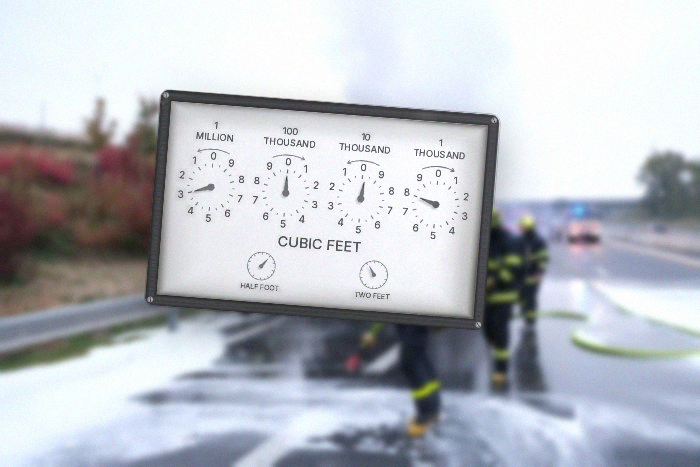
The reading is {"value": 299800, "unit": "ft³"}
